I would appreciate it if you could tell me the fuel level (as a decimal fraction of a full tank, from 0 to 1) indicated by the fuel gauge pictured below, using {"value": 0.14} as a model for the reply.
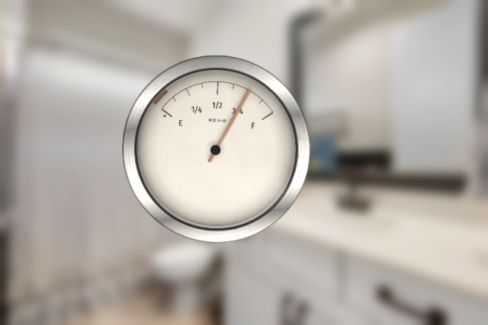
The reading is {"value": 0.75}
